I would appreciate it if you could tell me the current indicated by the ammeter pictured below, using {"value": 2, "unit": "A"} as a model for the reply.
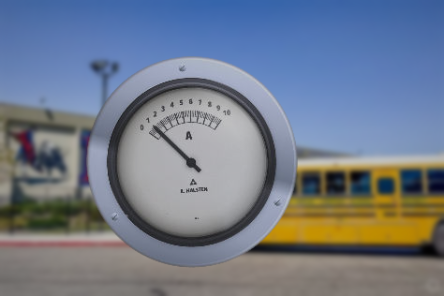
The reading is {"value": 1, "unit": "A"}
